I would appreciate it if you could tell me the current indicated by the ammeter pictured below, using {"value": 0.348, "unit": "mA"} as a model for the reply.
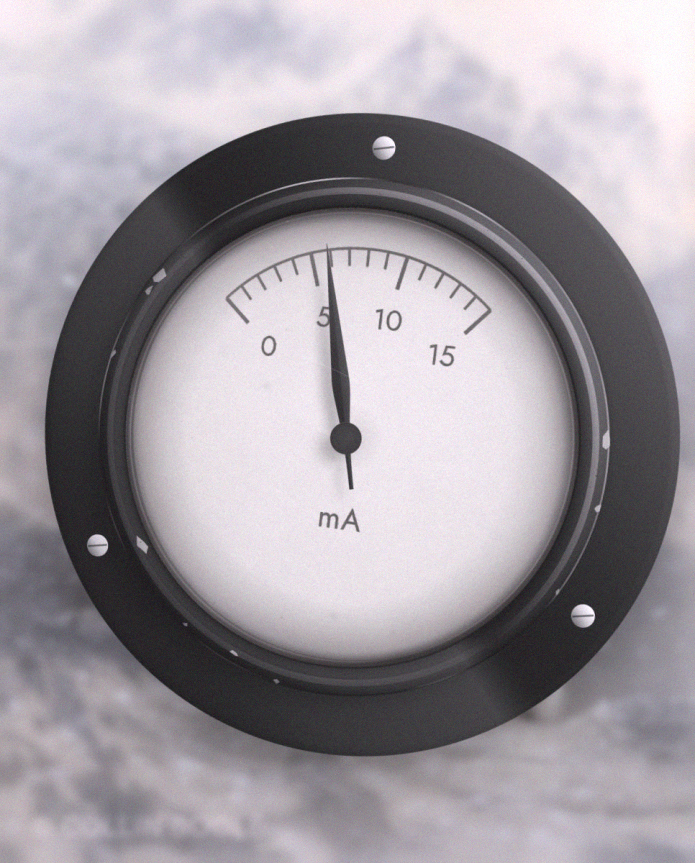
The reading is {"value": 6, "unit": "mA"}
